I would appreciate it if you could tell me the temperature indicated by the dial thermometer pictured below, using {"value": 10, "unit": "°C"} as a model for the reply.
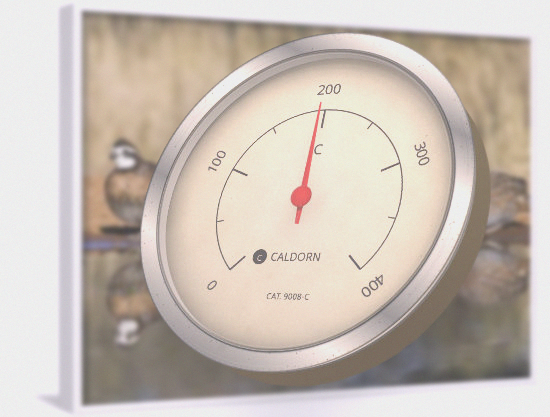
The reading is {"value": 200, "unit": "°C"}
